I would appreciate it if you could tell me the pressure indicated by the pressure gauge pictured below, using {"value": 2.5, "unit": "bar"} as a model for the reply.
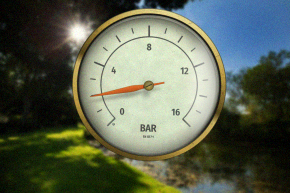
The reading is {"value": 2, "unit": "bar"}
